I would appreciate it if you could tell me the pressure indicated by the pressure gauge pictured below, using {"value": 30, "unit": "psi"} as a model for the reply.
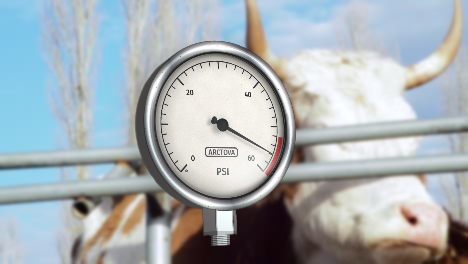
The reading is {"value": 56, "unit": "psi"}
